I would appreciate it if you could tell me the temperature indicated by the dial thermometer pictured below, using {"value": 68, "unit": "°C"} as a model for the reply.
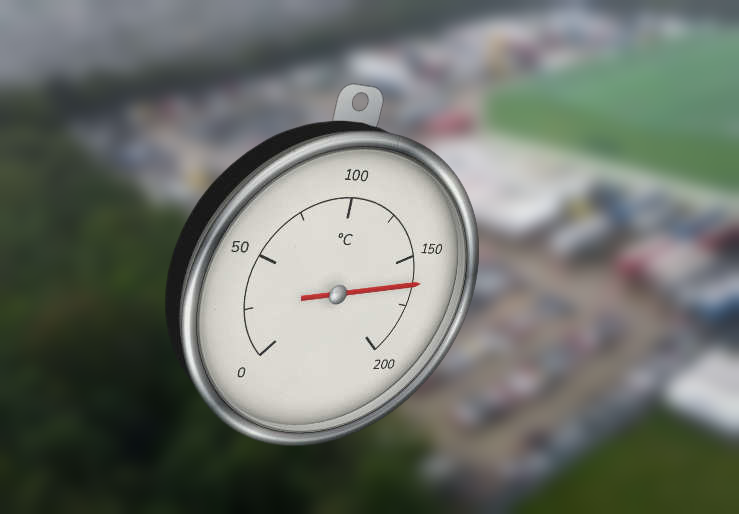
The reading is {"value": 162.5, "unit": "°C"}
